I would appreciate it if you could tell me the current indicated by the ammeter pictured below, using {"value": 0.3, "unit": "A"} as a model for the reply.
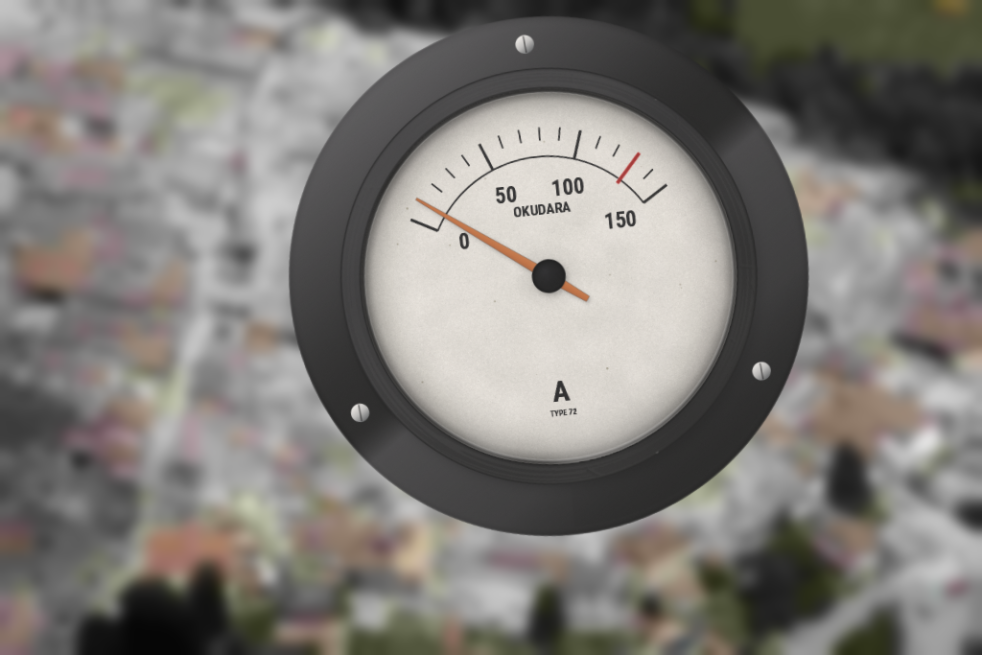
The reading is {"value": 10, "unit": "A"}
